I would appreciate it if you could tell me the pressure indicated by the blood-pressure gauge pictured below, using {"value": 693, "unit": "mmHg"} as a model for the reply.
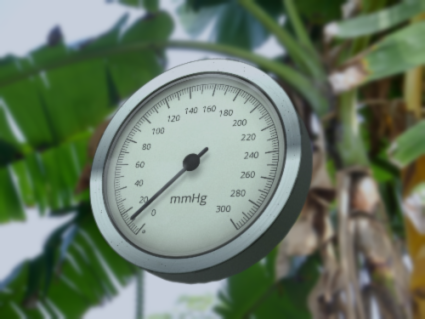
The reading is {"value": 10, "unit": "mmHg"}
